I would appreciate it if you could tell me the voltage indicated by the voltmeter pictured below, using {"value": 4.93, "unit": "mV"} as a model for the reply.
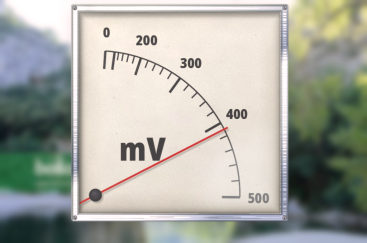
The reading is {"value": 410, "unit": "mV"}
